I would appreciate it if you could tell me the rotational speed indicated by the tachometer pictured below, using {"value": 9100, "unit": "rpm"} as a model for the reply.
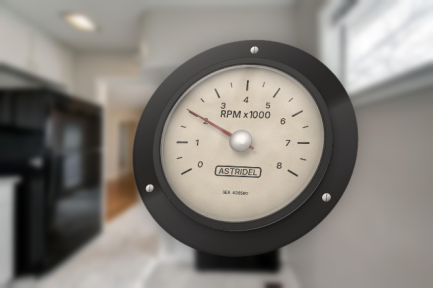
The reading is {"value": 2000, "unit": "rpm"}
